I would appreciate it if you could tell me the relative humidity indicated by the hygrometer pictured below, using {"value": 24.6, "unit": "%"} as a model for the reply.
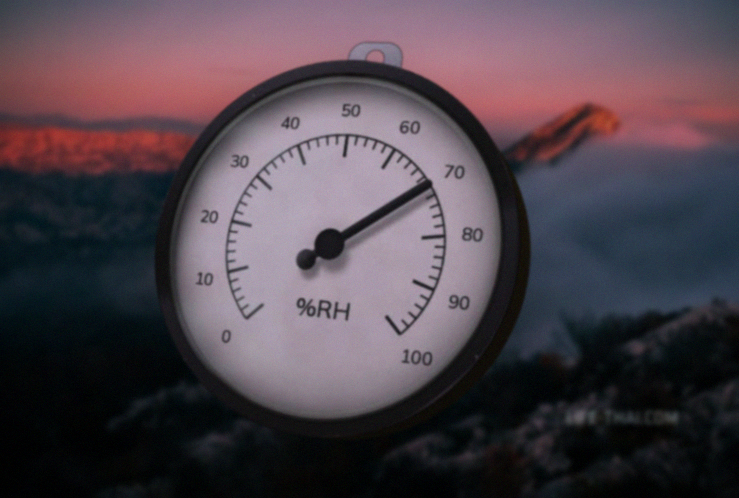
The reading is {"value": 70, "unit": "%"}
